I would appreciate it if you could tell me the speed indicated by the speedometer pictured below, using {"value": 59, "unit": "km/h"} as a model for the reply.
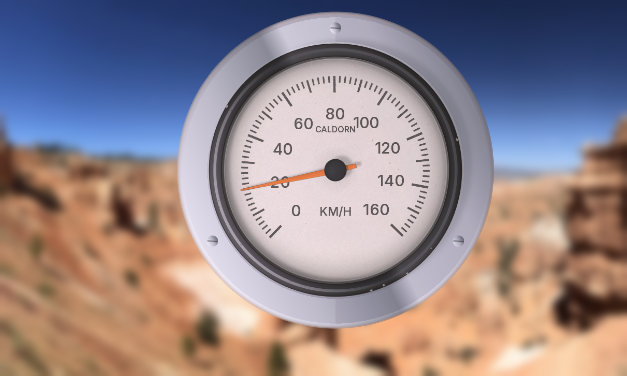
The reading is {"value": 20, "unit": "km/h"}
